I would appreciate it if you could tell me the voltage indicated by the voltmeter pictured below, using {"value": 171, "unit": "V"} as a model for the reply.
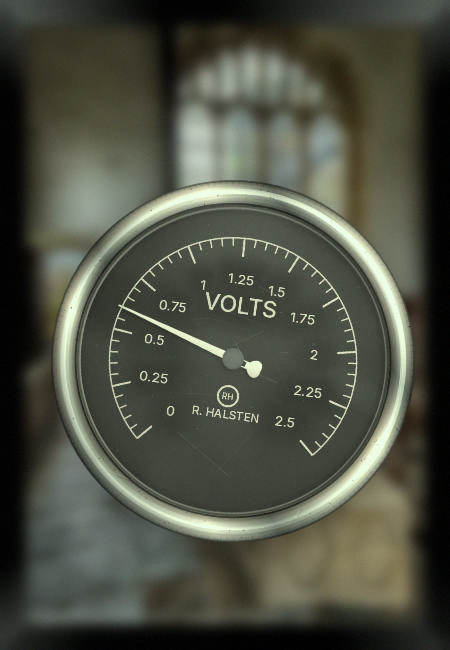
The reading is {"value": 0.6, "unit": "V"}
